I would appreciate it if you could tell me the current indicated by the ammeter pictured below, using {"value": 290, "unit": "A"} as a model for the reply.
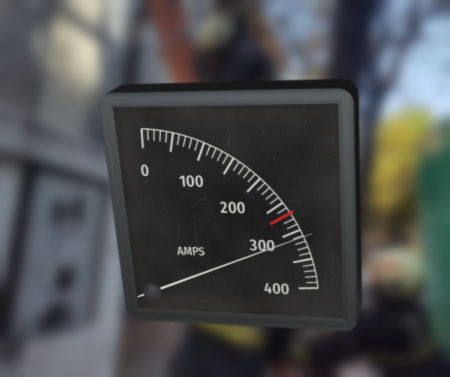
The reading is {"value": 310, "unit": "A"}
